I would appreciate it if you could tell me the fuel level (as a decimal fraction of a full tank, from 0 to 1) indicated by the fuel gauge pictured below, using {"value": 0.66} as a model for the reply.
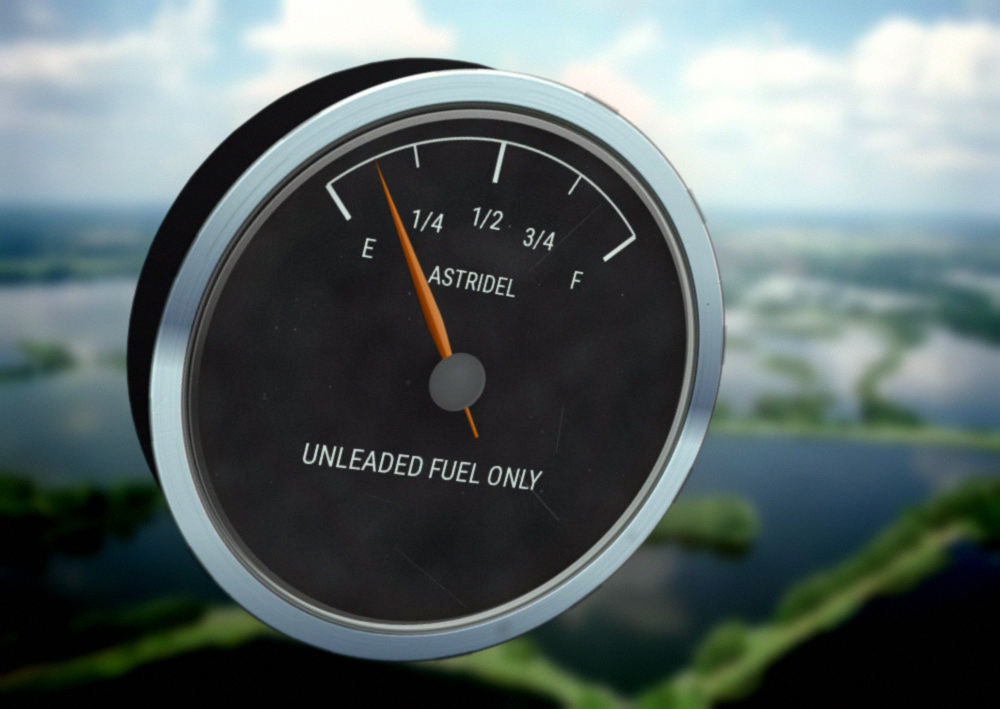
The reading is {"value": 0.125}
